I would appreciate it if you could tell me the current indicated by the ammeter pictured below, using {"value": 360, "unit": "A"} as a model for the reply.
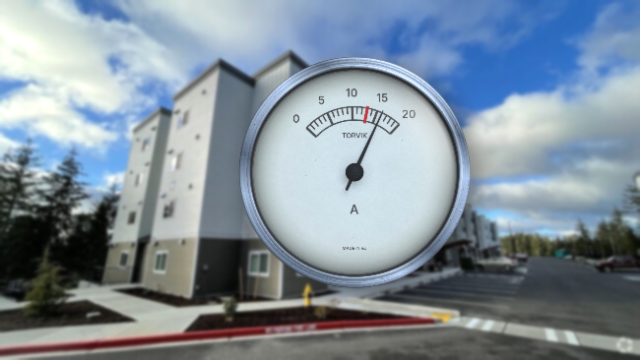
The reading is {"value": 16, "unit": "A"}
